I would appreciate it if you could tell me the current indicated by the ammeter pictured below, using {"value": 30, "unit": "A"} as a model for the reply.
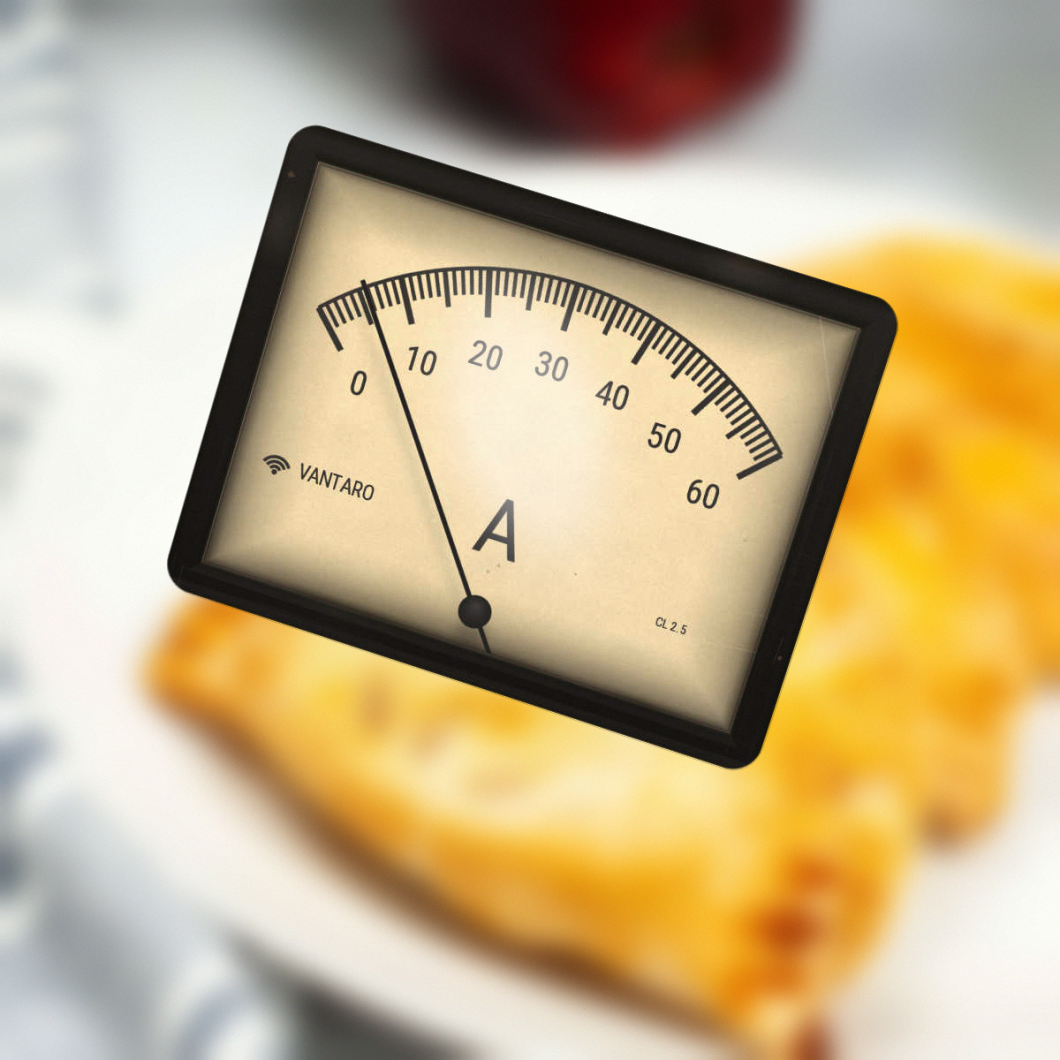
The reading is {"value": 6, "unit": "A"}
